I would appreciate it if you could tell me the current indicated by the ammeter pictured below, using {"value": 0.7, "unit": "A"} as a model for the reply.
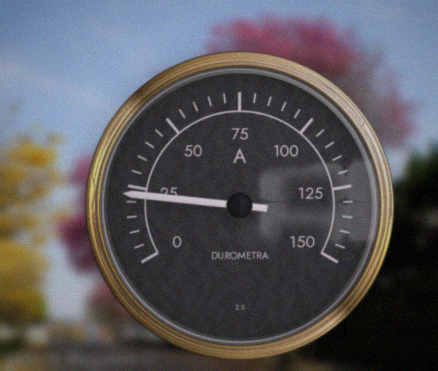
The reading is {"value": 22.5, "unit": "A"}
